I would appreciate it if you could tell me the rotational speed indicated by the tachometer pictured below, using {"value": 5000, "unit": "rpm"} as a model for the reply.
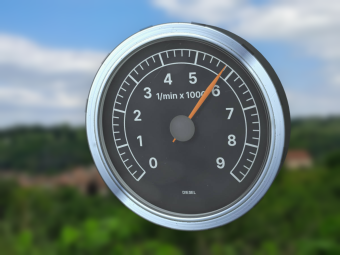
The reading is {"value": 5800, "unit": "rpm"}
